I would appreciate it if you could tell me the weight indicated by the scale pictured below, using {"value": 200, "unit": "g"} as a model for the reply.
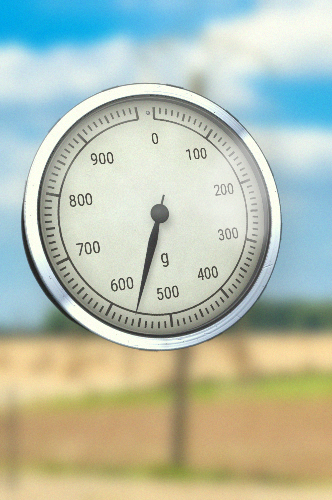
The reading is {"value": 560, "unit": "g"}
